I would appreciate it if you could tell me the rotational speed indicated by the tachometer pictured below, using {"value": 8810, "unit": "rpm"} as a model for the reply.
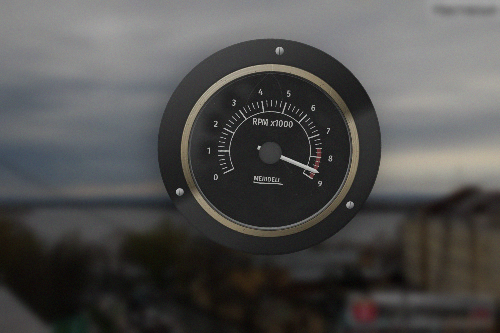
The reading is {"value": 8600, "unit": "rpm"}
